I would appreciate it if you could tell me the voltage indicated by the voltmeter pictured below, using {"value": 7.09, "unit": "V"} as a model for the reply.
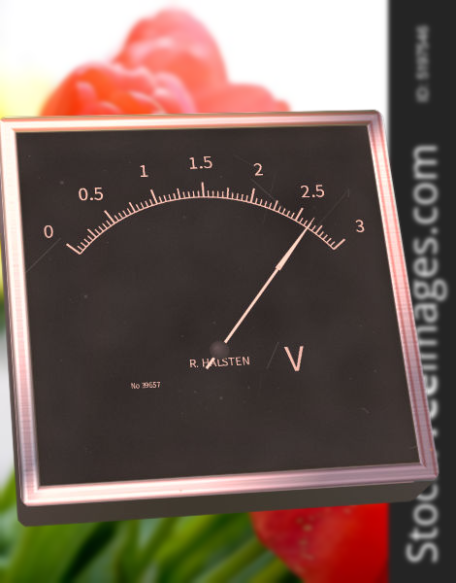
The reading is {"value": 2.65, "unit": "V"}
